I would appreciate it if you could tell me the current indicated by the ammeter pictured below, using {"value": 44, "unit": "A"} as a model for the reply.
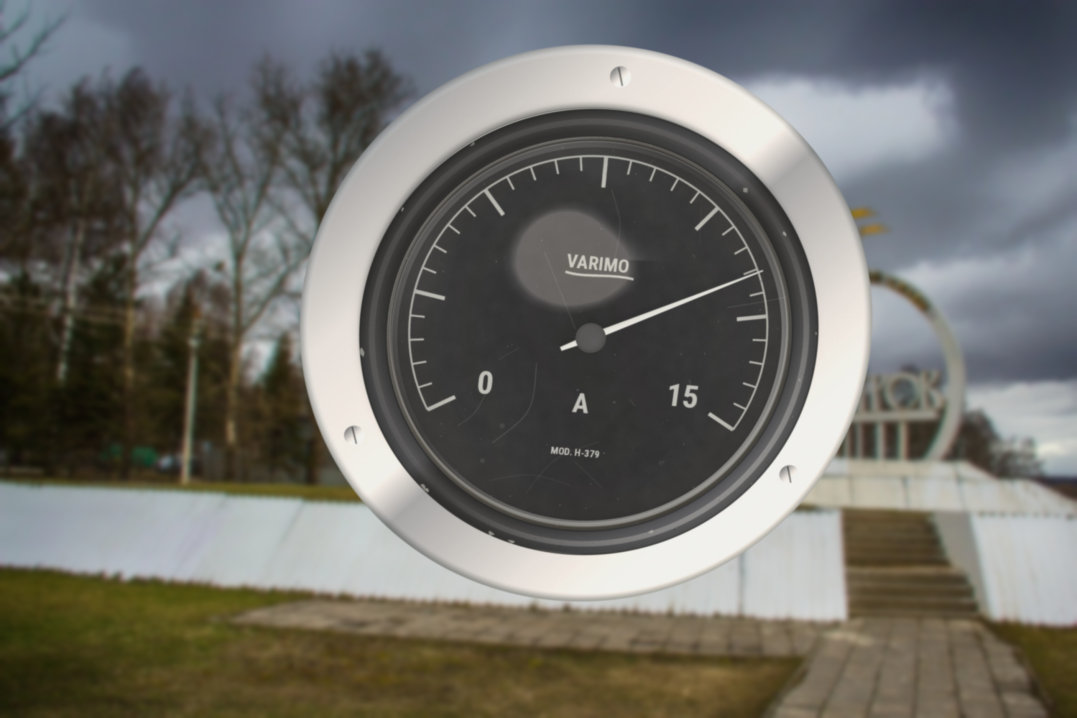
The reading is {"value": 11.5, "unit": "A"}
